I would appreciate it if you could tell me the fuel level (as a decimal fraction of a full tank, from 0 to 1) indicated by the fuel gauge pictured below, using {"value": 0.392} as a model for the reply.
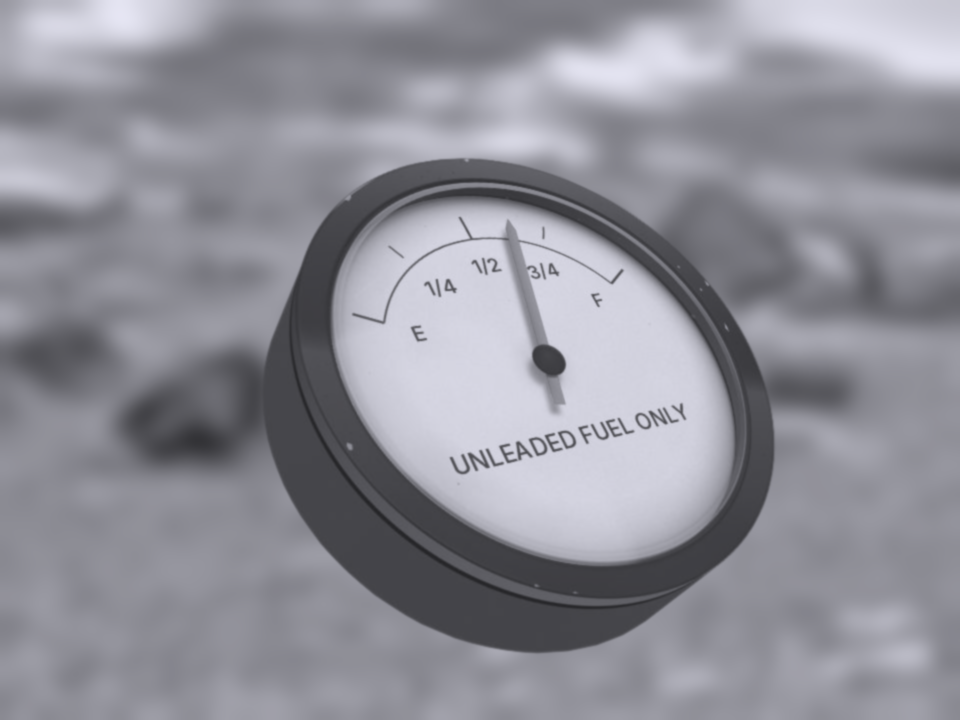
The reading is {"value": 0.625}
